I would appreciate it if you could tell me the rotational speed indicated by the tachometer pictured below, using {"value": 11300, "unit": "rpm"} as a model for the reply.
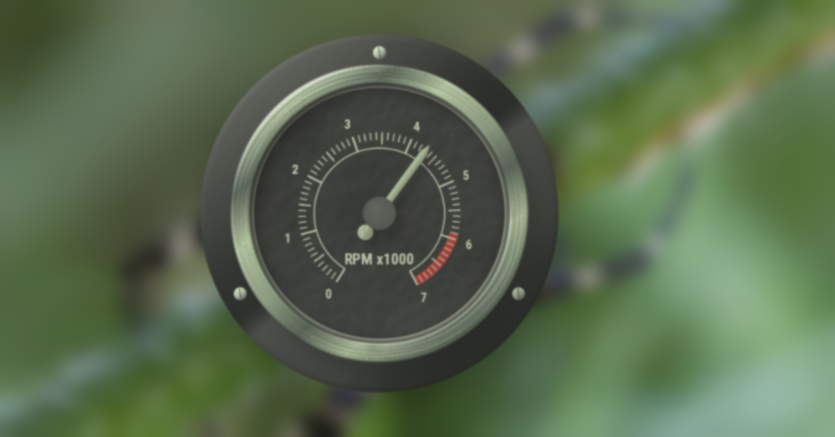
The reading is {"value": 4300, "unit": "rpm"}
